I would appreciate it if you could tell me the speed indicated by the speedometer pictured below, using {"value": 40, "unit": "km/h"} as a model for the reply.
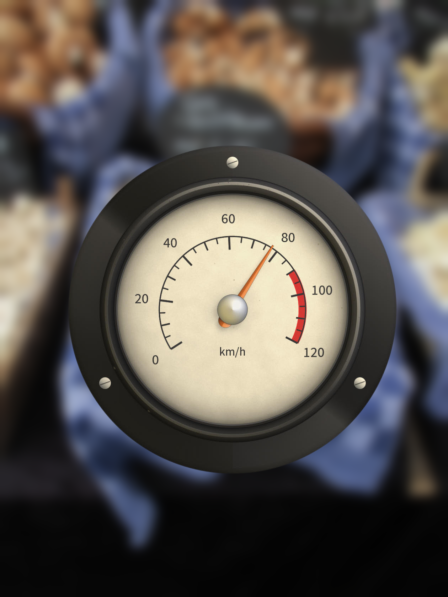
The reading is {"value": 77.5, "unit": "km/h"}
